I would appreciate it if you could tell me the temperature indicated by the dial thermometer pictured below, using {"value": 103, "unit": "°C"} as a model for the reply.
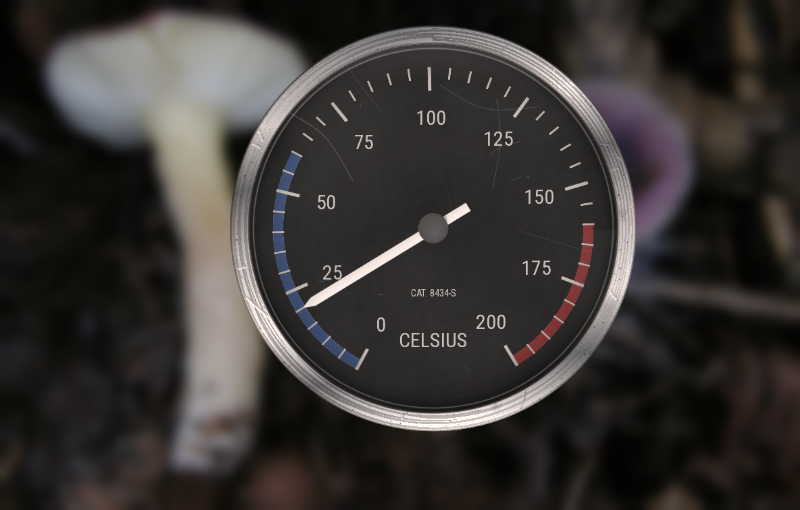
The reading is {"value": 20, "unit": "°C"}
